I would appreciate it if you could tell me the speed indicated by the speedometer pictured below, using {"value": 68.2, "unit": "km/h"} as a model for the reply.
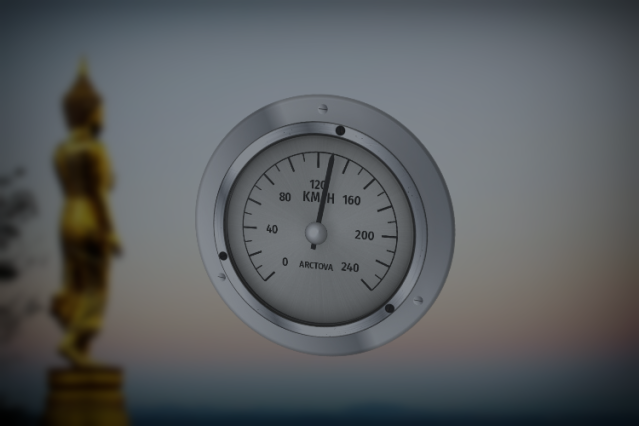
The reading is {"value": 130, "unit": "km/h"}
